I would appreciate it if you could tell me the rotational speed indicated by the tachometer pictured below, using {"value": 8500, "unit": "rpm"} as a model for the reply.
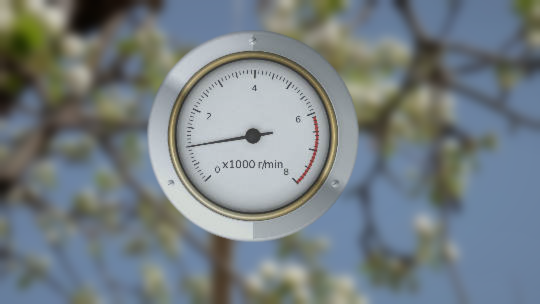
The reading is {"value": 1000, "unit": "rpm"}
